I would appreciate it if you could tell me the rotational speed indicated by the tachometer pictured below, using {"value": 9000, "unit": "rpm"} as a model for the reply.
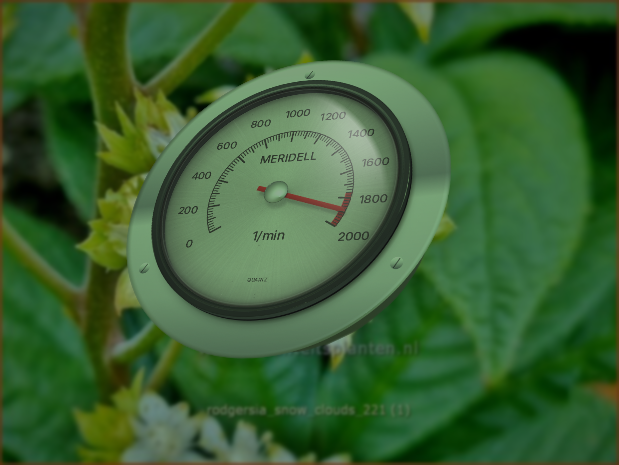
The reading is {"value": 1900, "unit": "rpm"}
